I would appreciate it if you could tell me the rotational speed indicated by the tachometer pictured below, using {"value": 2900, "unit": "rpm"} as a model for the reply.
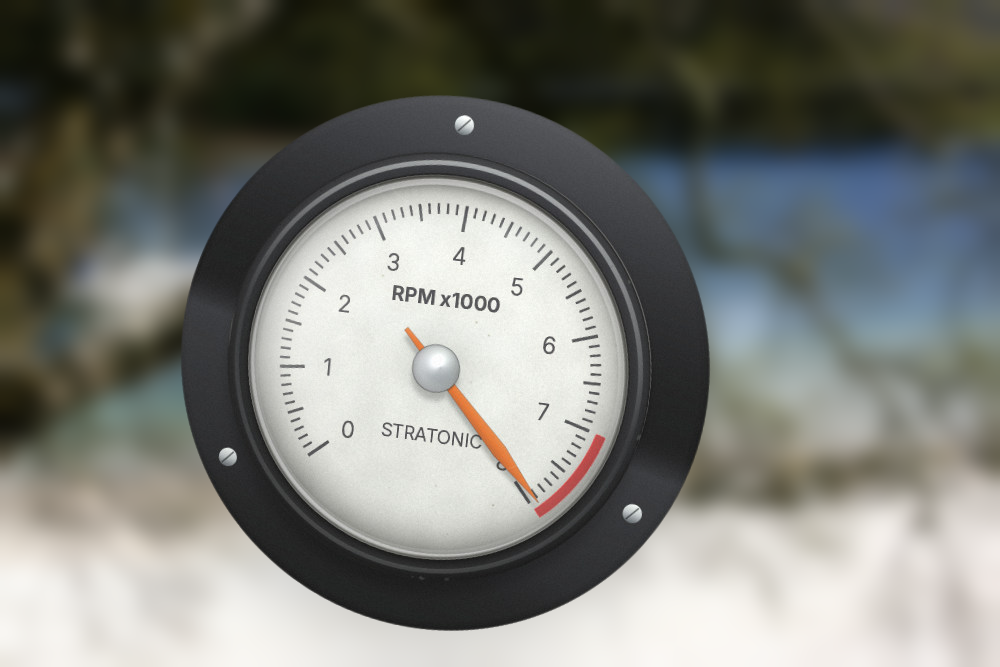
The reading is {"value": 7900, "unit": "rpm"}
